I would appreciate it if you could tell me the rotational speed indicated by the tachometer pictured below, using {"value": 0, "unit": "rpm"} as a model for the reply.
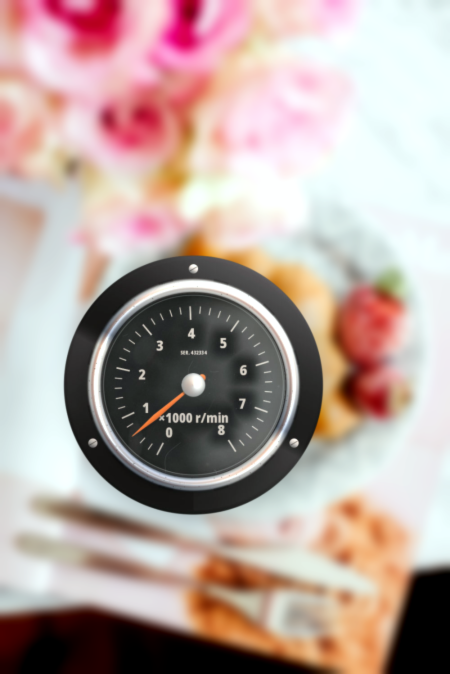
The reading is {"value": 600, "unit": "rpm"}
